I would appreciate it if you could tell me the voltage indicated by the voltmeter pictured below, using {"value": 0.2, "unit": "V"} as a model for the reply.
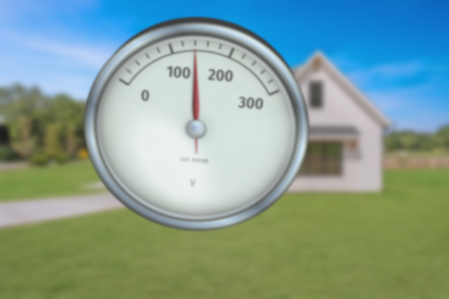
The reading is {"value": 140, "unit": "V"}
